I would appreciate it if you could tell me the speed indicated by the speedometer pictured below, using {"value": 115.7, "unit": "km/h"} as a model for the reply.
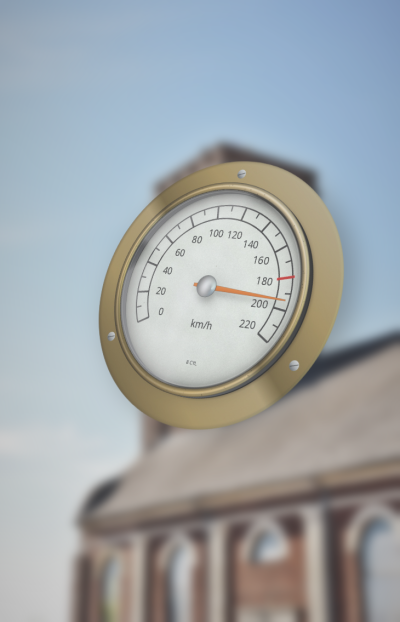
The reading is {"value": 195, "unit": "km/h"}
